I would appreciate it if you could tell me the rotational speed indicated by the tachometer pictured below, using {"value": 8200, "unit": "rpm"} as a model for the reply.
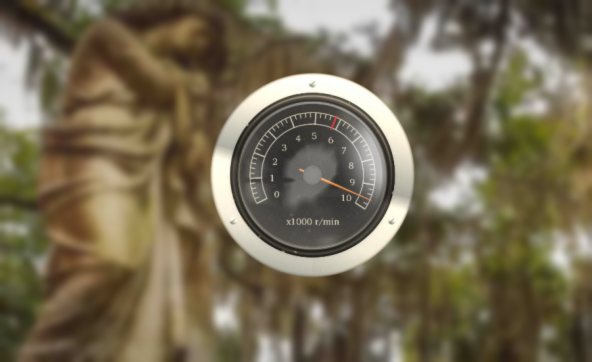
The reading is {"value": 9600, "unit": "rpm"}
